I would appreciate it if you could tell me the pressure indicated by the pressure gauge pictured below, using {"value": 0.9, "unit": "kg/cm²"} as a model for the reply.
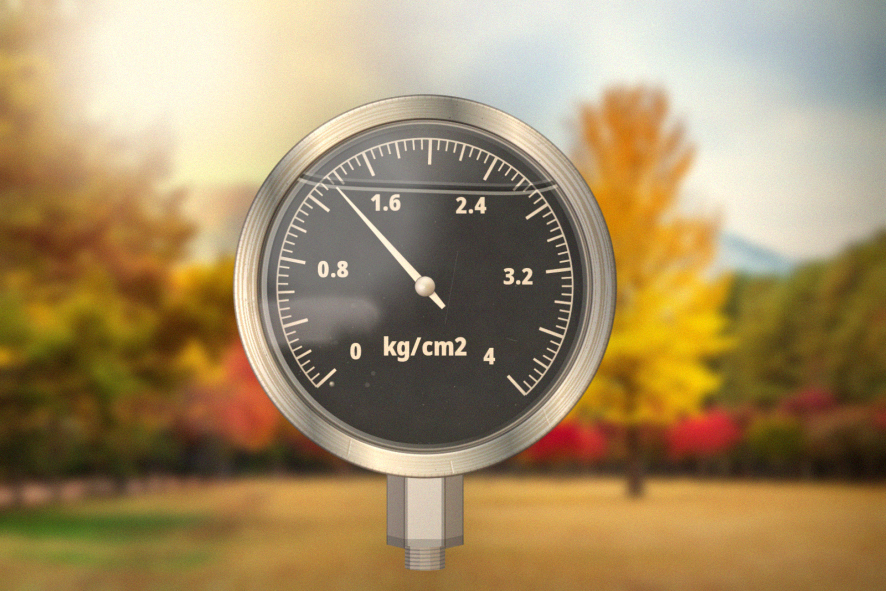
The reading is {"value": 1.35, "unit": "kg/cm²"}
